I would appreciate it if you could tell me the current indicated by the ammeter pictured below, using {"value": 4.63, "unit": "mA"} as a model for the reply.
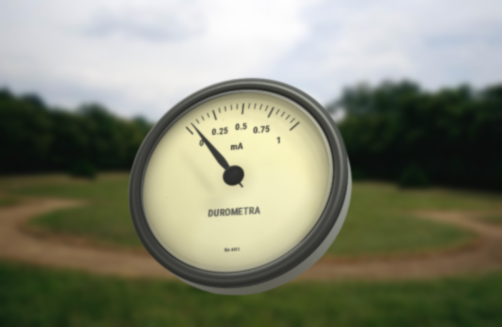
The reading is {"value": 0.05, "unit": "mA"}
